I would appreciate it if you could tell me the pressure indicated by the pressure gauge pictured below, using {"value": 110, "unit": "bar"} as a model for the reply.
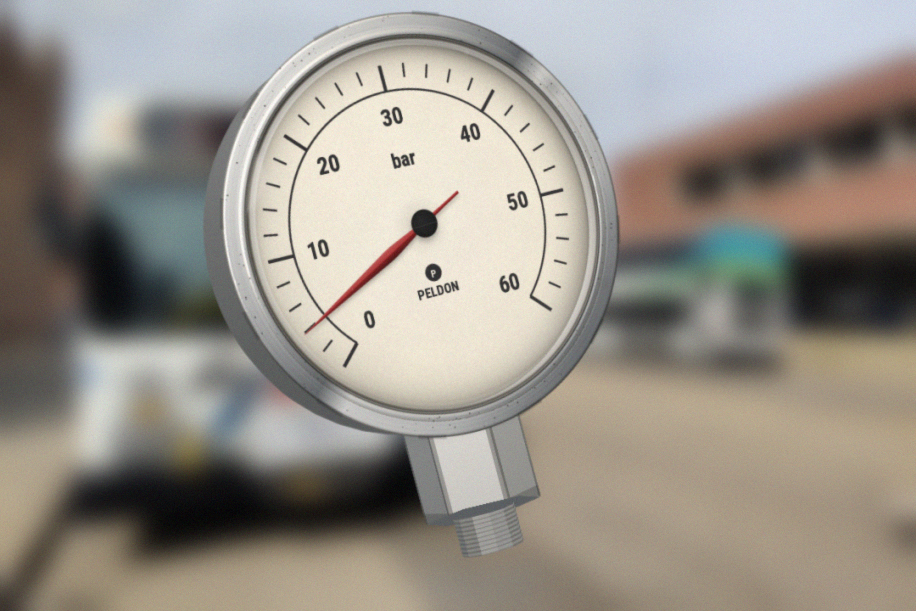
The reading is {"value": 4, "unit": "bar"}
